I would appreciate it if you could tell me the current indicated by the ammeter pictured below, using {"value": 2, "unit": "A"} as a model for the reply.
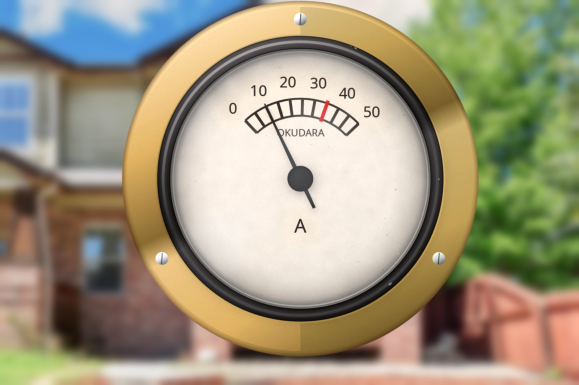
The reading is {"value": 10, "unit": "A"}
